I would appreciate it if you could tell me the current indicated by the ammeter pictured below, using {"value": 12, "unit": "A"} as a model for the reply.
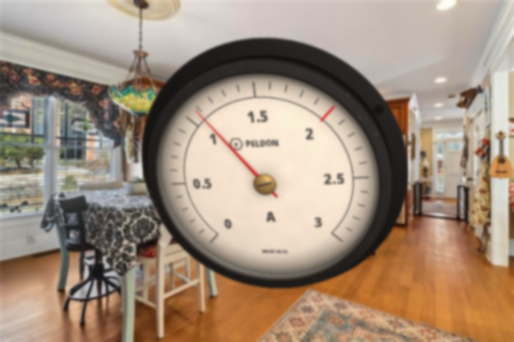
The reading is {"value": 1.1, "unit": "A"}
